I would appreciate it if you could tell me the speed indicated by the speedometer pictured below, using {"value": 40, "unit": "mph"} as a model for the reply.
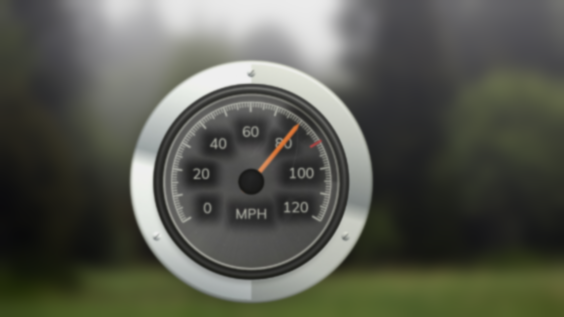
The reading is {"value": 80, "unit": "mph"}
